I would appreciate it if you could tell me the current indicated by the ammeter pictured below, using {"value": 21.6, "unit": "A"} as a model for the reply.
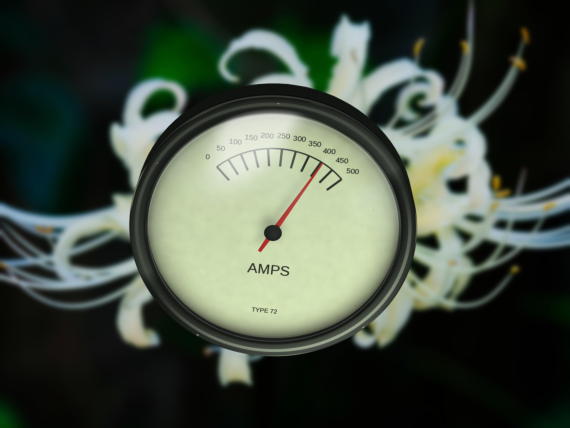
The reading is {"value": 400, "unit": "A"}
